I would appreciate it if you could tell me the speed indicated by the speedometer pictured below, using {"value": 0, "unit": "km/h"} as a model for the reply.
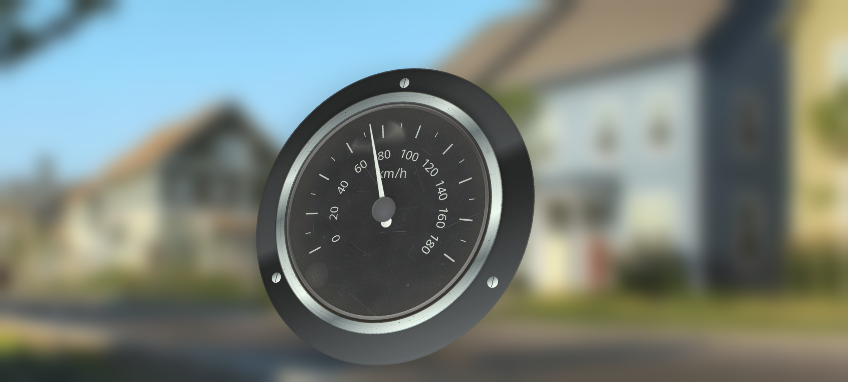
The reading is {"value": 75, "unit": "km/h"}
